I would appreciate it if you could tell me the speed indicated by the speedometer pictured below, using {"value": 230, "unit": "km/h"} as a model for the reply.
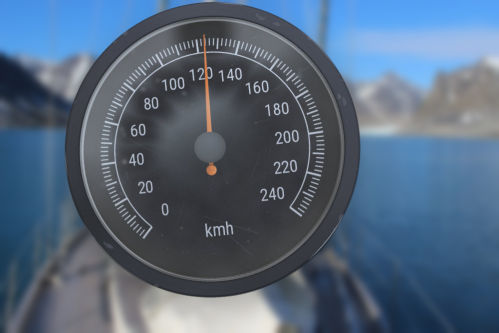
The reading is {"value": 124, "unit": "km/h"}
